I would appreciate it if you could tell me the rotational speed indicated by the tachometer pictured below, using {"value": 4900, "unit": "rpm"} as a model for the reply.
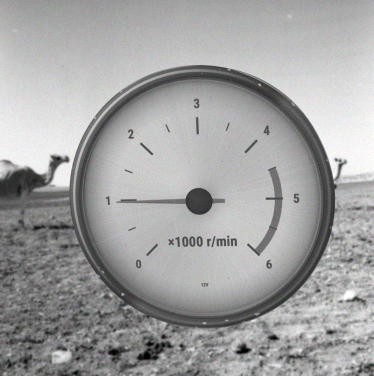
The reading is {"value": 1000, "unit": "rpm"}
